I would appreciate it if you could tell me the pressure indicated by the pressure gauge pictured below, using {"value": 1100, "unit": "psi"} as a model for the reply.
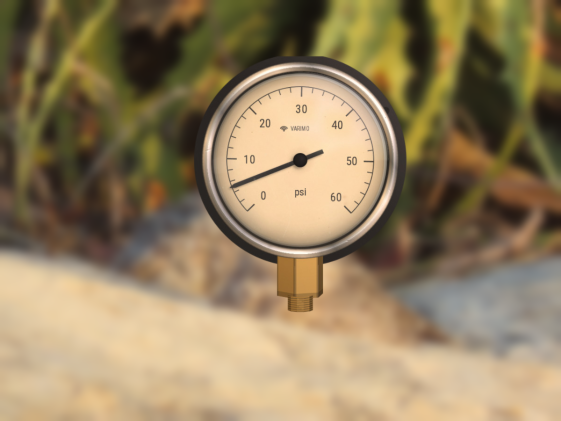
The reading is {"value": 5, "unit": "psi"}
